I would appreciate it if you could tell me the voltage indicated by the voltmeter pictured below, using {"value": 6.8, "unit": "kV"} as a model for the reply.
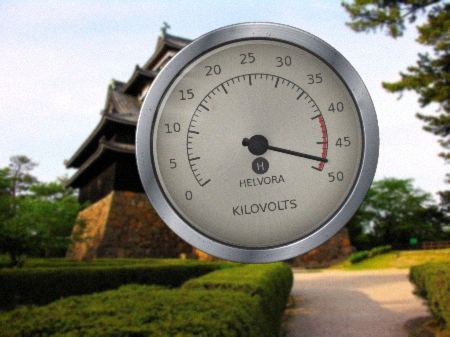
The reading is {"value": 48, "unit": "kV"}
